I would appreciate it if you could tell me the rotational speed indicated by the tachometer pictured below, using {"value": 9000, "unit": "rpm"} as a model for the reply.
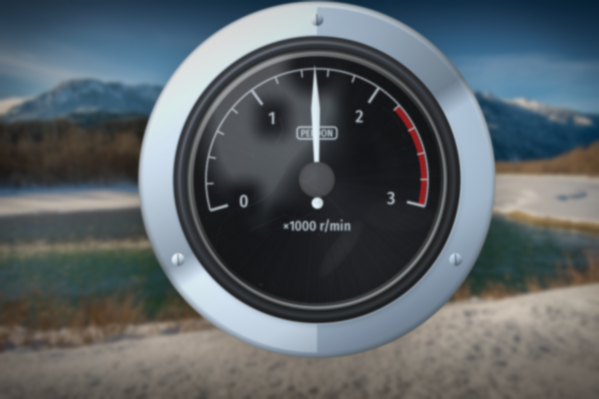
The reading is {"value": 1500, "unit": "rpm"}
